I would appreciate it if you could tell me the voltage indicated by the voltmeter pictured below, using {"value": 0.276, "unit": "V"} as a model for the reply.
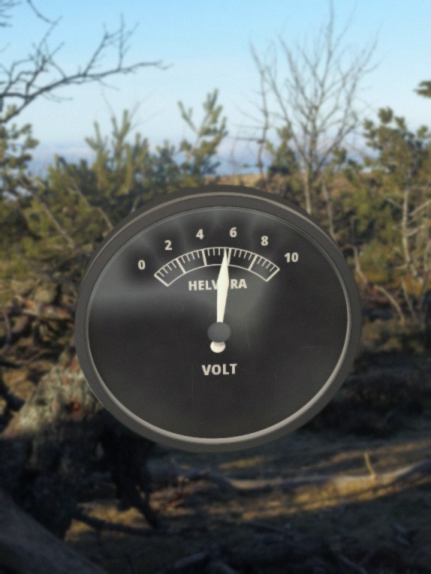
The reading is {"value": 5.6, "unit": "V"}
